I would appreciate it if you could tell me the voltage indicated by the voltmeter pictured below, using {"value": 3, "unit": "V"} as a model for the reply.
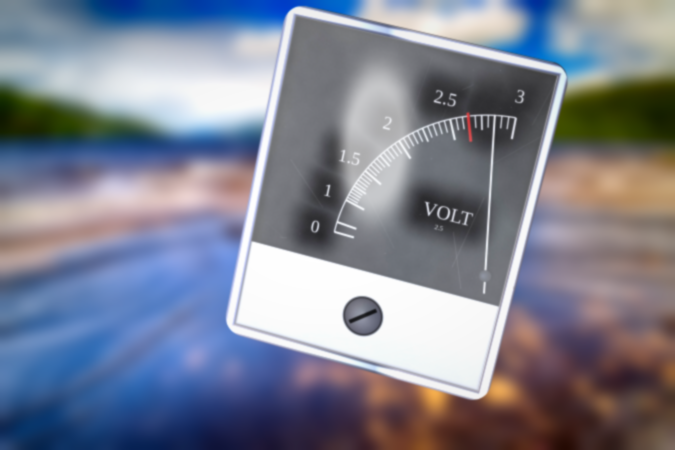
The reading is {"value": 2.85, "unit": "V"}
